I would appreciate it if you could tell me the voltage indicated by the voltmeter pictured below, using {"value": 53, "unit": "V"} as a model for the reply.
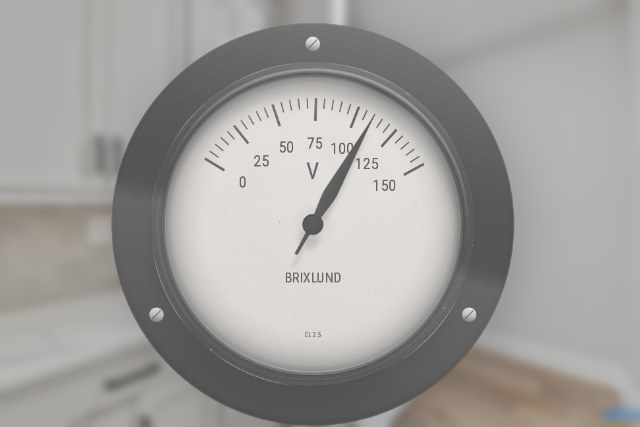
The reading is {"value": 110, "unit": "V"}
